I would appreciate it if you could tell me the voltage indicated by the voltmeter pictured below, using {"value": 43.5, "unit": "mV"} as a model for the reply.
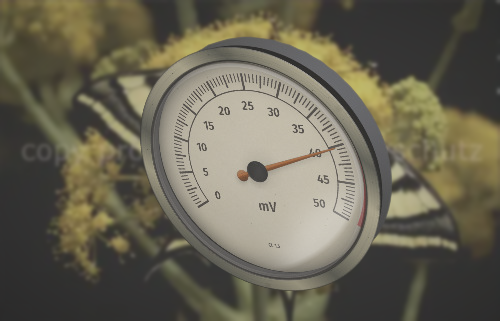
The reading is {"value": 40, "unit": "mV"}
